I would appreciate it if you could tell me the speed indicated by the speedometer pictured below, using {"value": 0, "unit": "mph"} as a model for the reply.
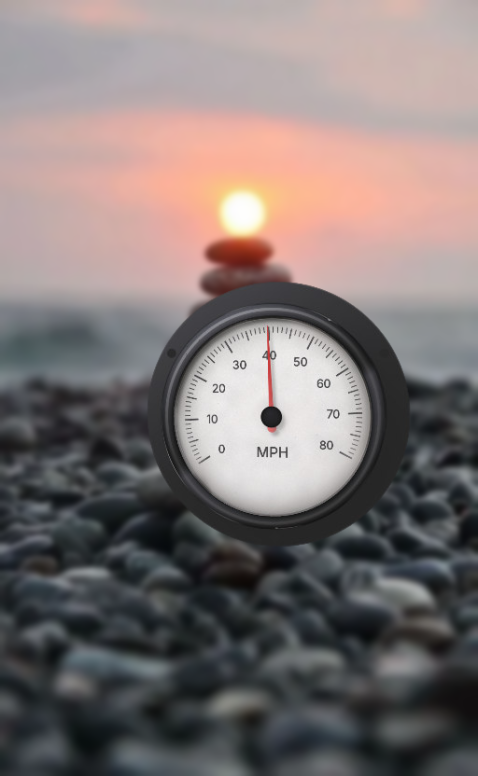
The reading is {"value": 40, "unit": "mph"}
